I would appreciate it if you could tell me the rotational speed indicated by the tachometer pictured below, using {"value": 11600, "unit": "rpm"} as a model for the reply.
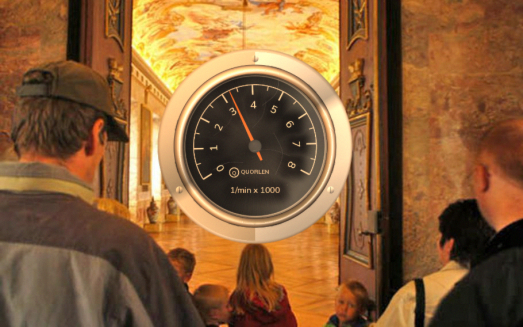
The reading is {"value": 3250, "unit": "rpm"}
